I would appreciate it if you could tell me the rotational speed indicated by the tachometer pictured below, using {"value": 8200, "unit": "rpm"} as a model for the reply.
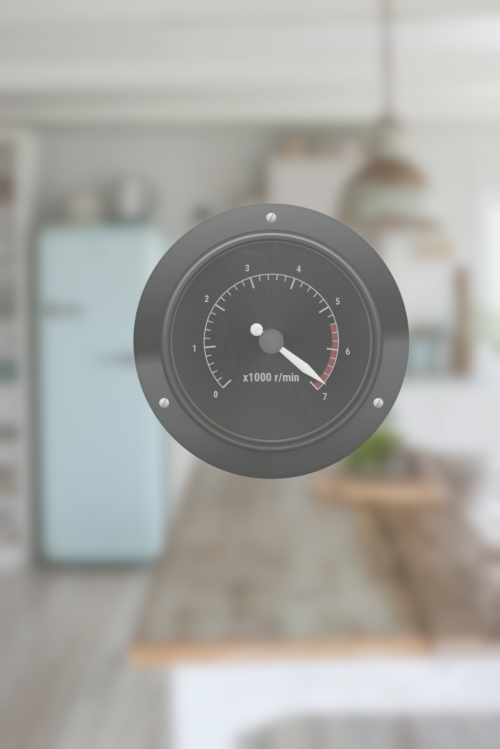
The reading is {"value": 6800, "unit": "rpm"}
